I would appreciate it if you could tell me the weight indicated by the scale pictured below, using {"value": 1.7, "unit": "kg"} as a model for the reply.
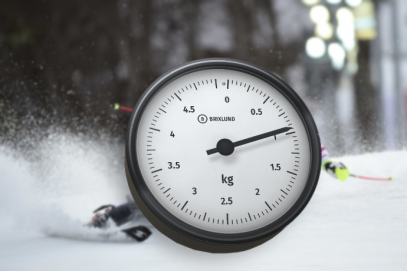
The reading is {"value": 0.95, "unit": "kg"}
